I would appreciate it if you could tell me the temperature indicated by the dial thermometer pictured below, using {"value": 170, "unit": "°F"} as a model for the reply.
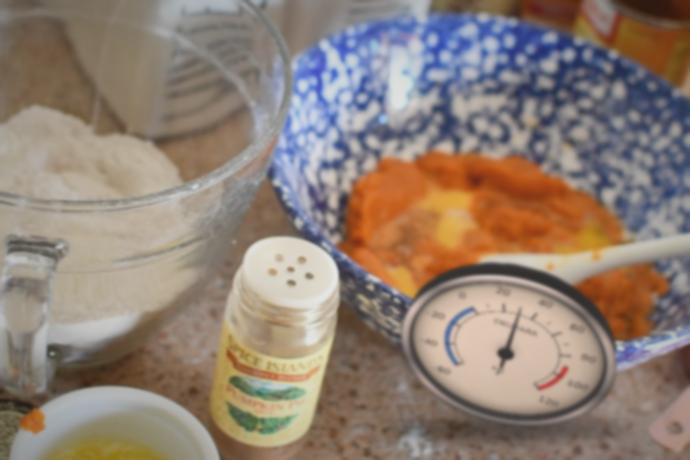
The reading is {"value": 30, "unit": "°F"}
